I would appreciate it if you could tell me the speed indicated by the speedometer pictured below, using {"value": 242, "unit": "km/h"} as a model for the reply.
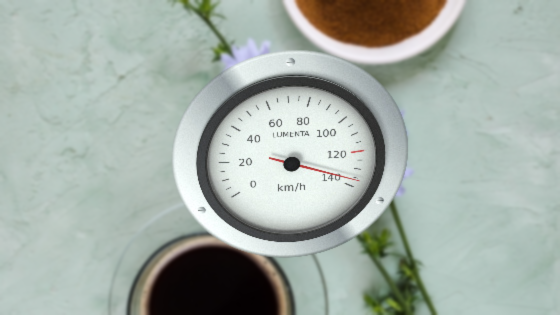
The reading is {"value": 135, "unit": "km/h"}
